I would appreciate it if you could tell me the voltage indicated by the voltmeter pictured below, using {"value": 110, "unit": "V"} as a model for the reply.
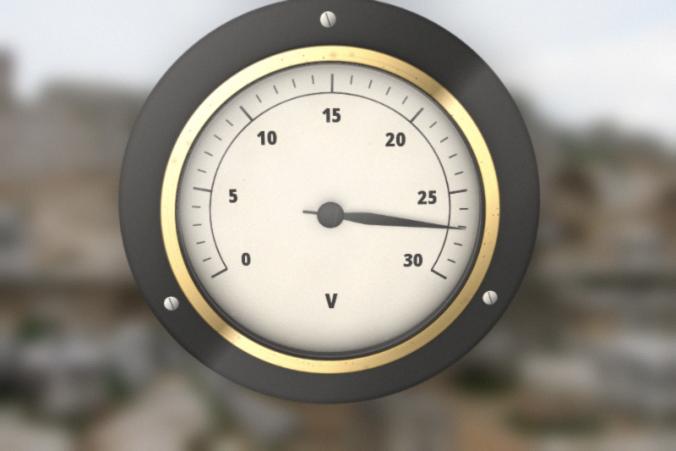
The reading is {"value": 27, "unit": "V"}
